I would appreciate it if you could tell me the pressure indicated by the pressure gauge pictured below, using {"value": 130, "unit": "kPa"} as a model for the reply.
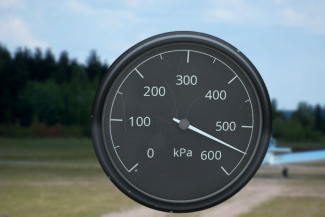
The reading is {"value": 550, "unit": "kPa"}
